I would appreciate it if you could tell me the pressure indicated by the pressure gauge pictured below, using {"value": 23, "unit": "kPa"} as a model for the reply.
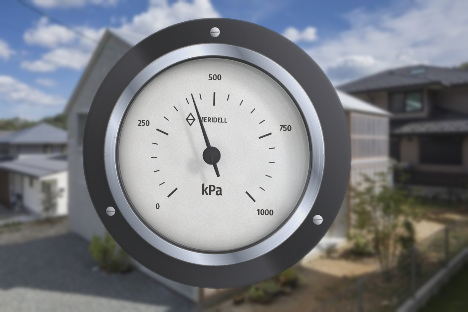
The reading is {"value": 425, "unit": "kPa"}
